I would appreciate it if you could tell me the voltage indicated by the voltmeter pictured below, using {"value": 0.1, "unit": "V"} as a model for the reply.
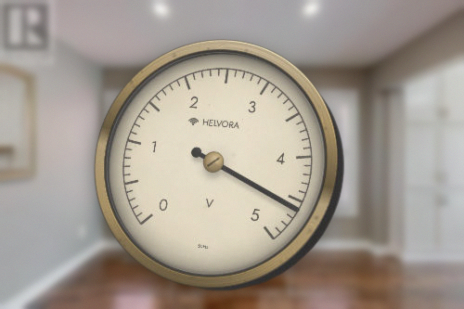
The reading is {"value": 4.6, "unit": "V"}
